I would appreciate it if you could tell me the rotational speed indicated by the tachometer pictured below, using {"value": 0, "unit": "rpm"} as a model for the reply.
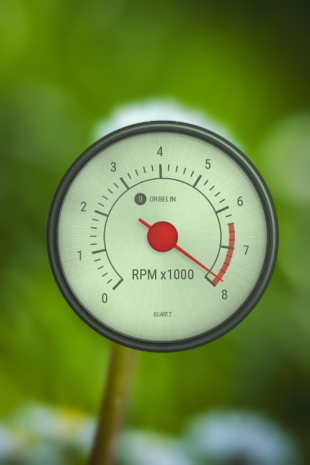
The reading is {"value": 7800, "unit": "rpm"}
